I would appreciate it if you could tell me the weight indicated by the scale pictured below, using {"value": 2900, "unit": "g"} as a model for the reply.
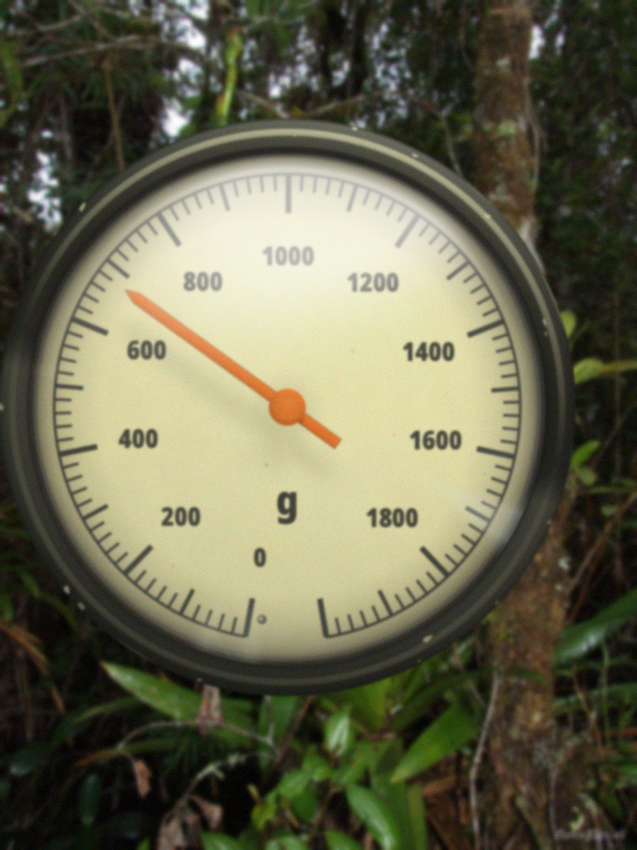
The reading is {"value": 680, "unit": "g"}
